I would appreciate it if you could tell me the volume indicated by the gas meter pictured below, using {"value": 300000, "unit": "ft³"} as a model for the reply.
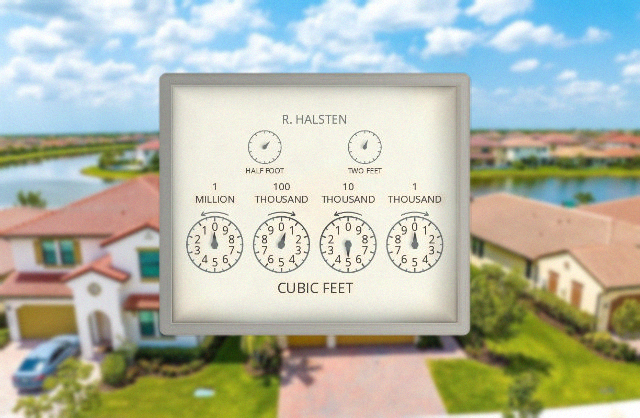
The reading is {"value": 5000, "unit": "ft³"}
